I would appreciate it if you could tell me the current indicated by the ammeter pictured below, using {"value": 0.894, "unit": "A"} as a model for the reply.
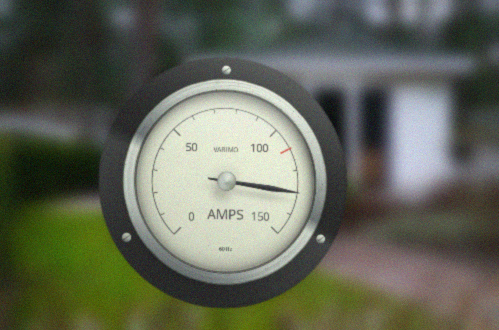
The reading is {"value": 130, "unit": "A"}
